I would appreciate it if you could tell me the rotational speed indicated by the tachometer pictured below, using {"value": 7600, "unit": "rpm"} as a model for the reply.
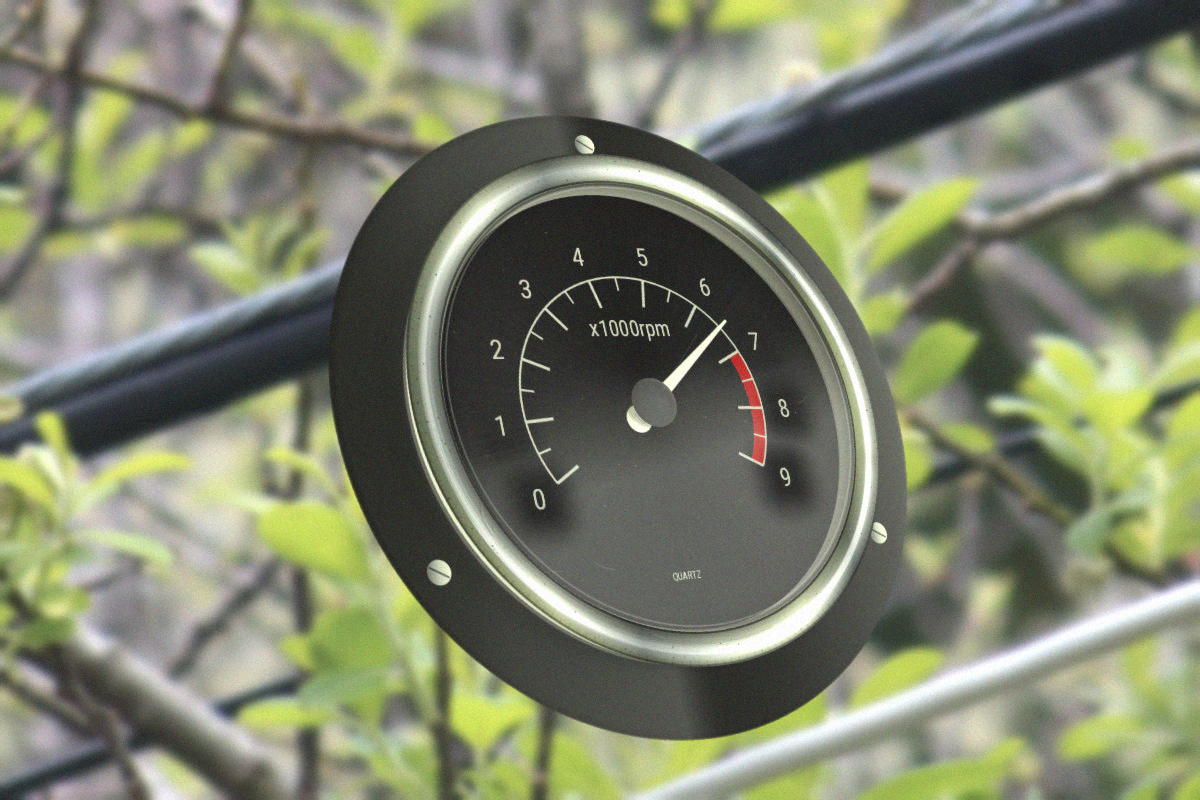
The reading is {"value": 6500, "unit": "rpm"}
